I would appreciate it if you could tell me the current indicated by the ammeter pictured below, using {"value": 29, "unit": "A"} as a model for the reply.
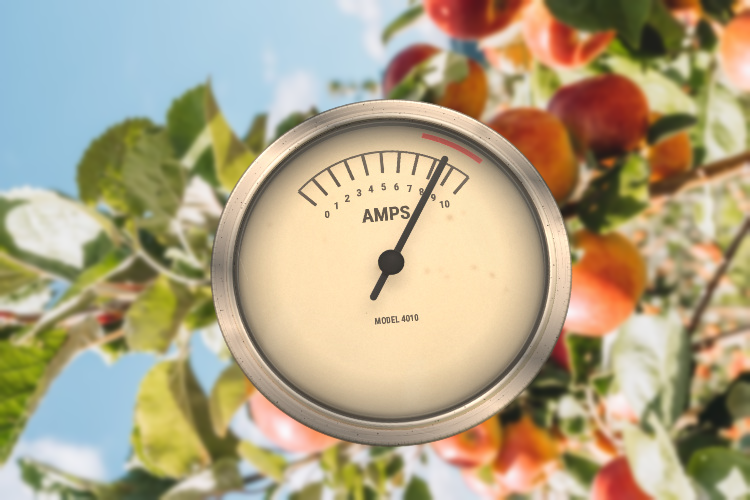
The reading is {"value": 8.5, "unit": "A"}
